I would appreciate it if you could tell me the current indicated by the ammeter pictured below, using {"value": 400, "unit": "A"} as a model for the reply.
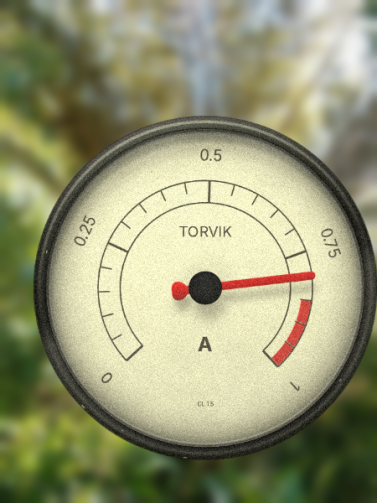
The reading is {"value": 0.8, "unit": "A"}
